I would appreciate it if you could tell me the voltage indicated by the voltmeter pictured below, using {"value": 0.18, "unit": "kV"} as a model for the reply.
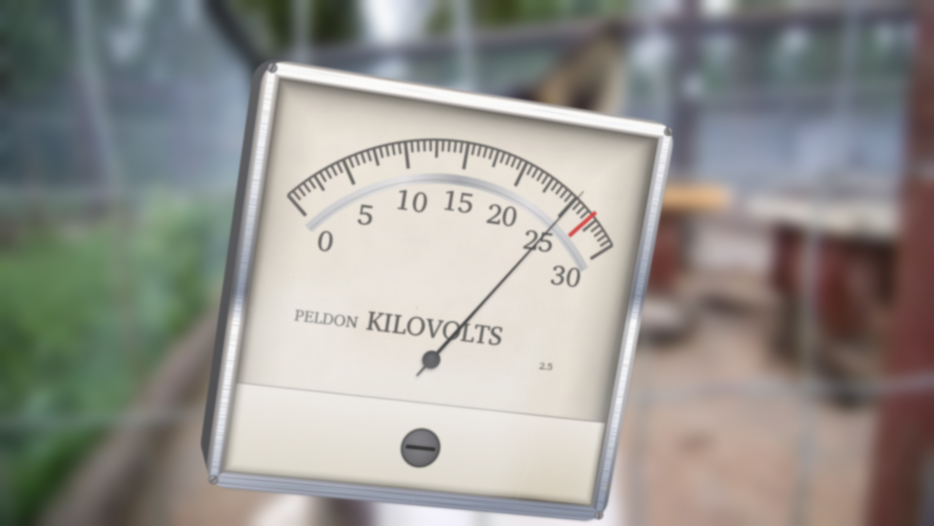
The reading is {"value": 25, "unit": "kV"}
